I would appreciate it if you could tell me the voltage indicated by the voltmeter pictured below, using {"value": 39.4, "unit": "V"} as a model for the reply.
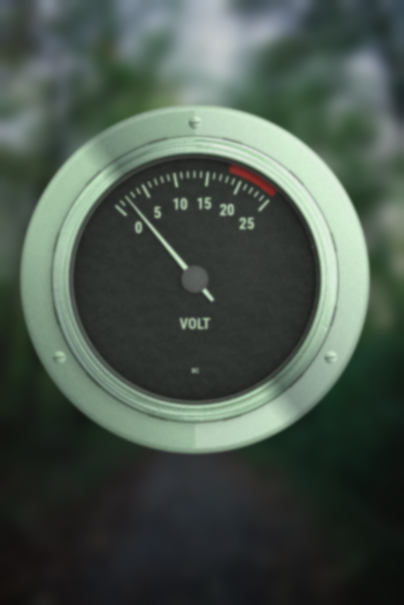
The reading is {"value": 2, "unit": "V"}
